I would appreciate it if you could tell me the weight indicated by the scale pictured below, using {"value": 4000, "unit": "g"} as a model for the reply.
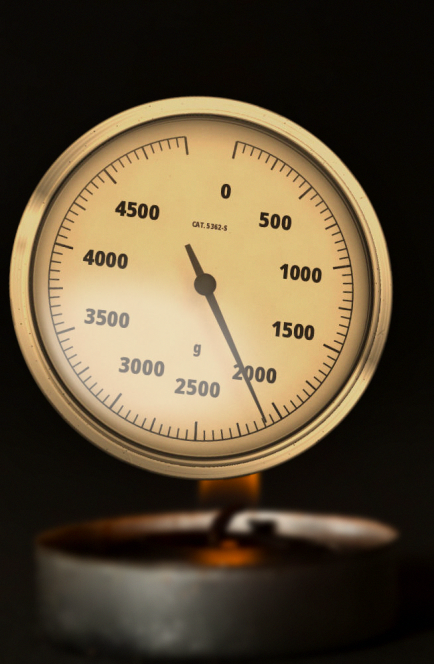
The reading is {"value": 2100, "unit": "g"}
